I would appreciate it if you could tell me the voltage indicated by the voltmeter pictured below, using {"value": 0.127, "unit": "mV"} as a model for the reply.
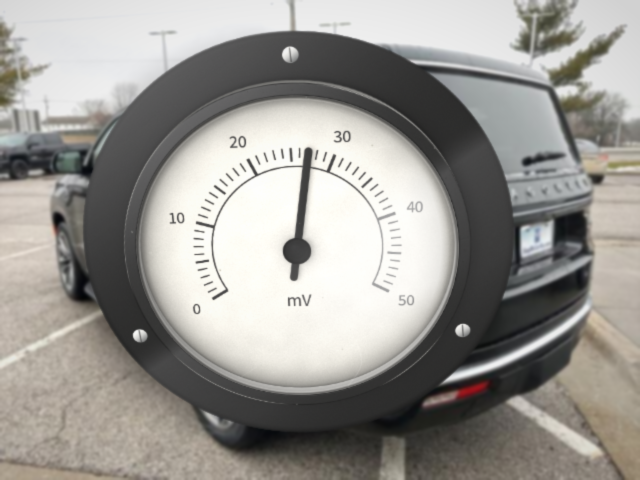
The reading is {"value": 27, "unit": "mV"}
